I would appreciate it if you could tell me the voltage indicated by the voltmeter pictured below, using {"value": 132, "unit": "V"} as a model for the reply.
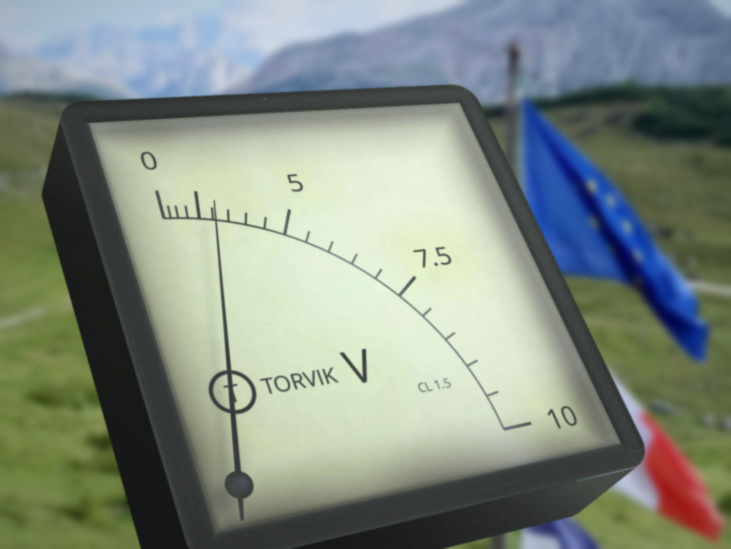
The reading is {"value": 3, "unit": "V"}
